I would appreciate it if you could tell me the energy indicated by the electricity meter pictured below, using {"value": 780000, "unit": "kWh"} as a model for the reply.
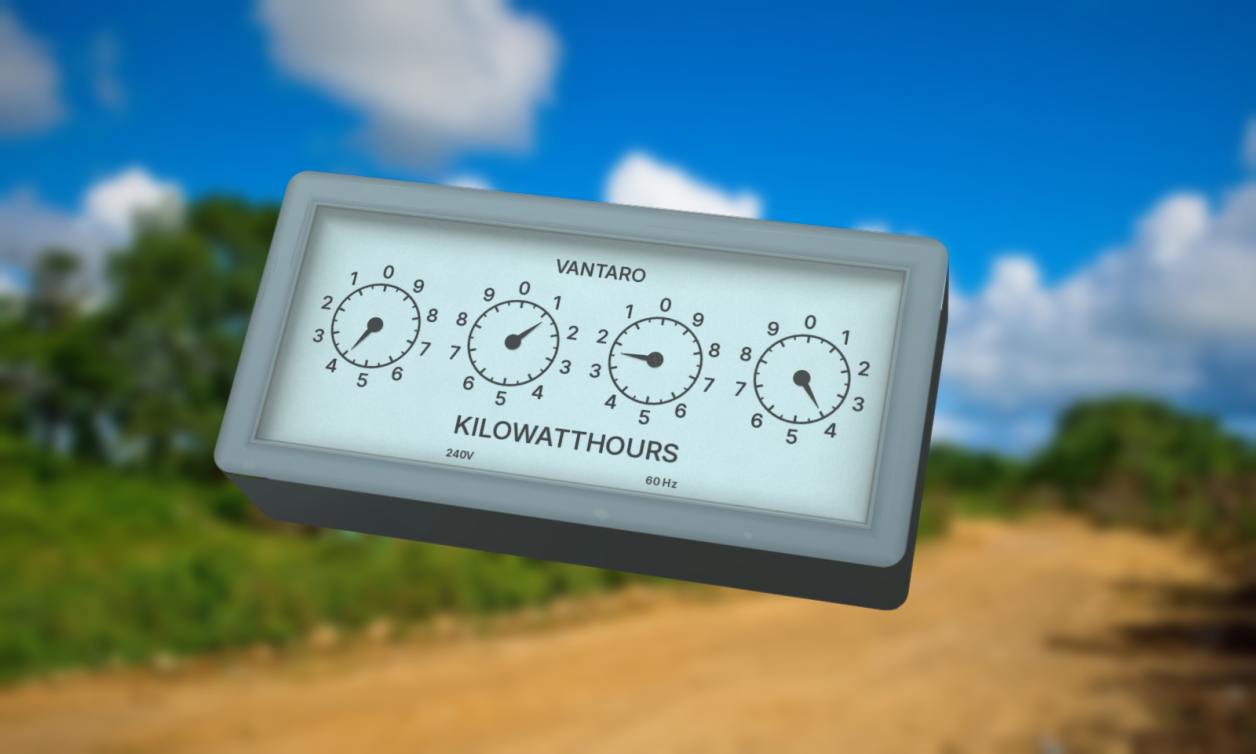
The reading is {"value": 4124, "unit": "kWh"}
